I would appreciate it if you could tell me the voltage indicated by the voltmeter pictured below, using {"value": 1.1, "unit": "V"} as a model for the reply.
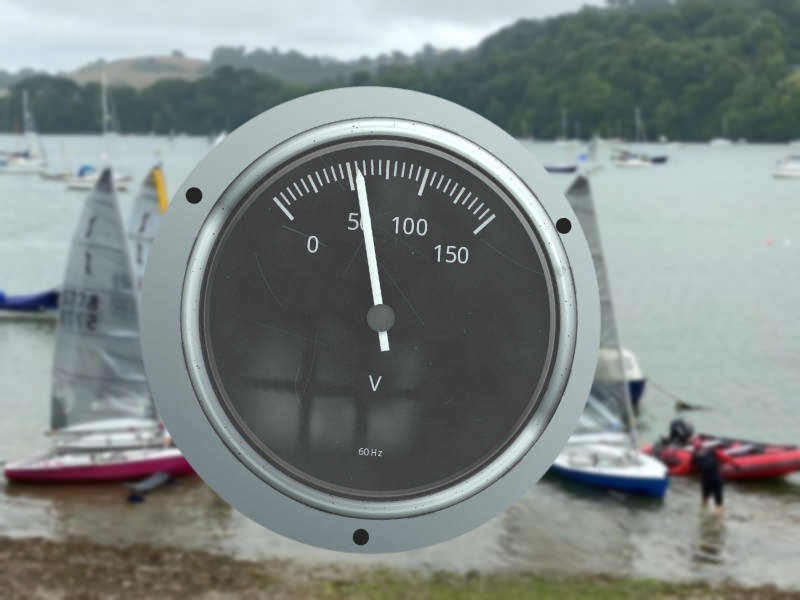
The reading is {"value": 55, "unit": "V"}
